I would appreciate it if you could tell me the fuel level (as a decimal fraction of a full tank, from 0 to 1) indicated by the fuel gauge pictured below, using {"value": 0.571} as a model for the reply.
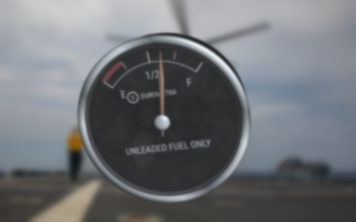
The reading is {"value": 0.625}
